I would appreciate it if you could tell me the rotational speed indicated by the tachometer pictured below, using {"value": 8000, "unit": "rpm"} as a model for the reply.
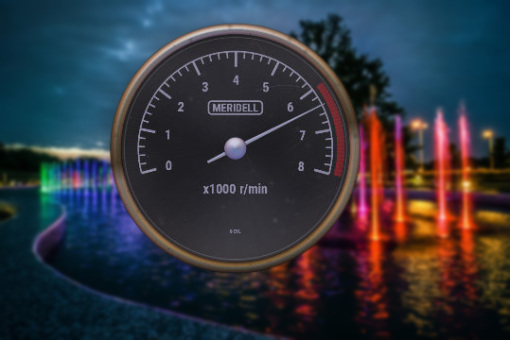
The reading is {"value": 6400, "unit": "rpm"}
